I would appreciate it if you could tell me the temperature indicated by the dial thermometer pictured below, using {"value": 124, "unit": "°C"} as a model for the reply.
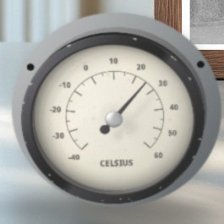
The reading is {"value": 25, "unit": "°C"}
